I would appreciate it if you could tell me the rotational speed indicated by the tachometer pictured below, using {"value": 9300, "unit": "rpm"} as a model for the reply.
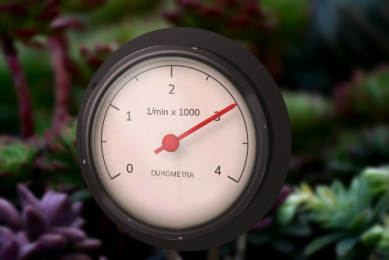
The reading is {"value": 3000, "unit": "rpm"}
